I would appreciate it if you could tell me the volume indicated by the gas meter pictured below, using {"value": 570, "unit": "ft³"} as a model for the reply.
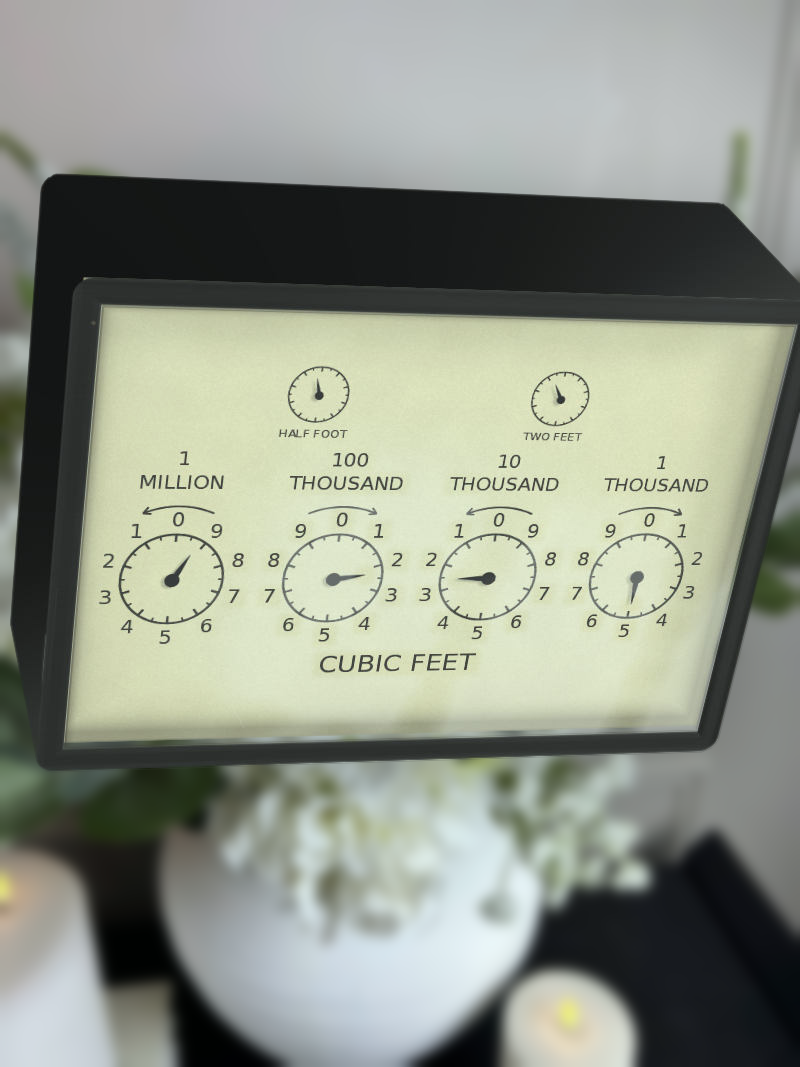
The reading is {"value": 922500, "unit": "ft³"}
